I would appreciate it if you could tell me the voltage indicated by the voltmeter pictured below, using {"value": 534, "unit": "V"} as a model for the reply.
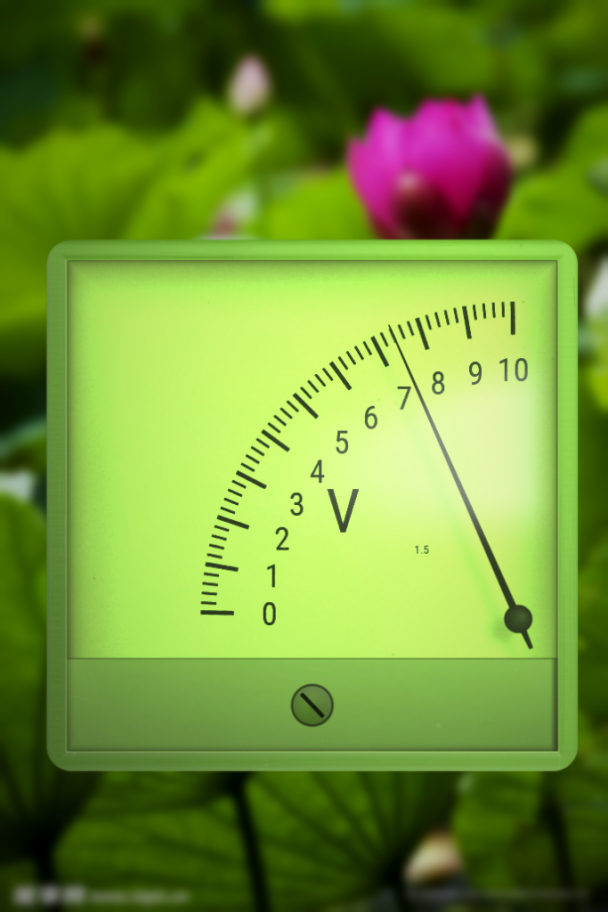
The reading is {"value": 7.4, "unit": "V"}
